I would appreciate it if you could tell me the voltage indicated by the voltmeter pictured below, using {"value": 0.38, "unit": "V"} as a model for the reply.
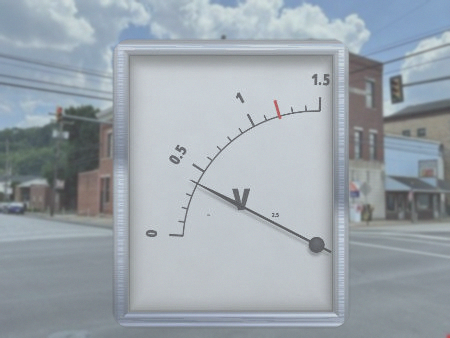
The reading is {"value": 0.4, "unit": "V"}
